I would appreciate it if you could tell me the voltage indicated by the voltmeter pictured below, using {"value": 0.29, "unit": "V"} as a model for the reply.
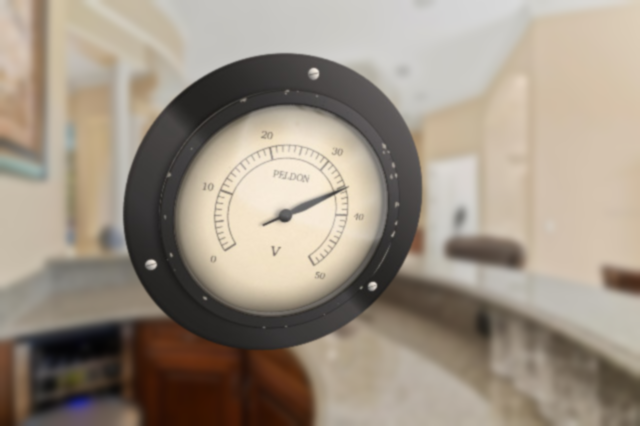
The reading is {"value": 35, "unit": "V"}
